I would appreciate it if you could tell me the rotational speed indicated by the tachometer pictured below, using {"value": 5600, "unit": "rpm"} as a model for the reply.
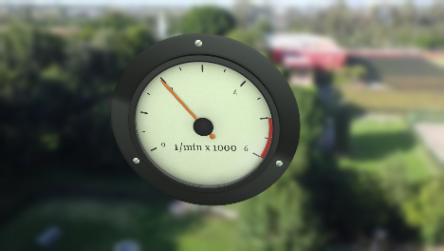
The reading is {"value": 2000, "unit": "rpm"}
